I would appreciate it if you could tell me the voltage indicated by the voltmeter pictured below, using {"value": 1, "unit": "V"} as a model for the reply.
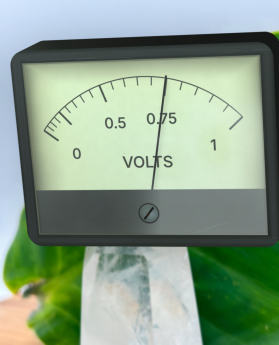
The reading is {"value": 0.75, "unit": "V"}
